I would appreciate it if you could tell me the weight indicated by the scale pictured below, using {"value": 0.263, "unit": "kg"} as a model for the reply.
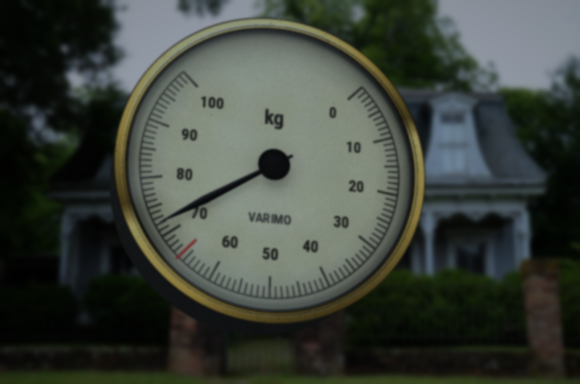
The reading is {"value": 72, "unit": "kg"}
